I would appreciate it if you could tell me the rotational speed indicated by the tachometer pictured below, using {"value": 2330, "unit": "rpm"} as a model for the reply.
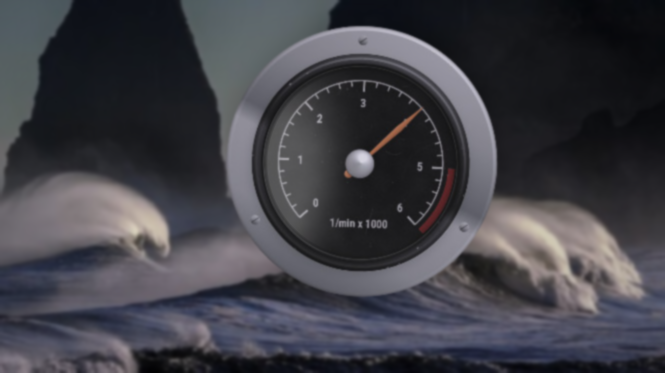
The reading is {"value": 4000, "unit": "rpm"}
